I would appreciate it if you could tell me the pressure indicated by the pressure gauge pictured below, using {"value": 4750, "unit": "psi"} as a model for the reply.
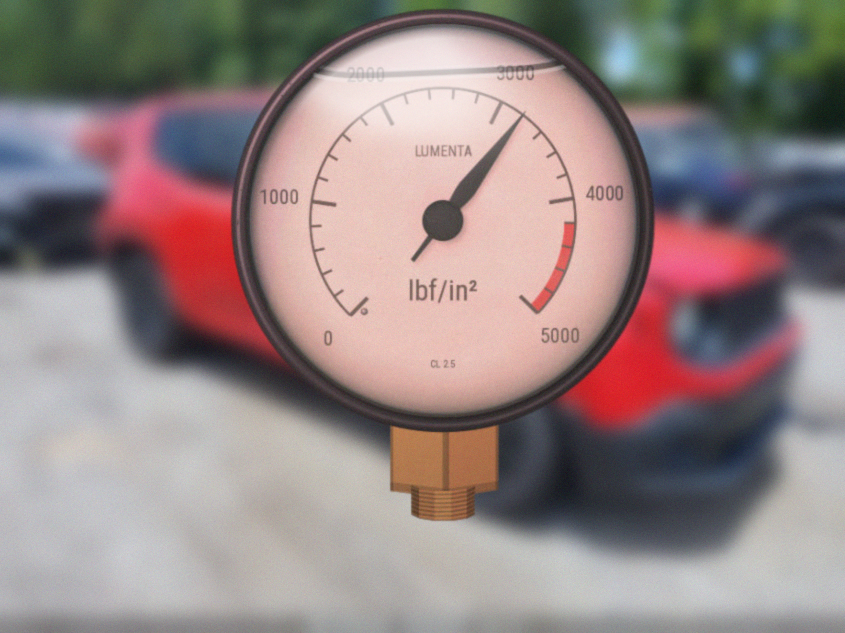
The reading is {"value": 3200, "unit": "psi"}
